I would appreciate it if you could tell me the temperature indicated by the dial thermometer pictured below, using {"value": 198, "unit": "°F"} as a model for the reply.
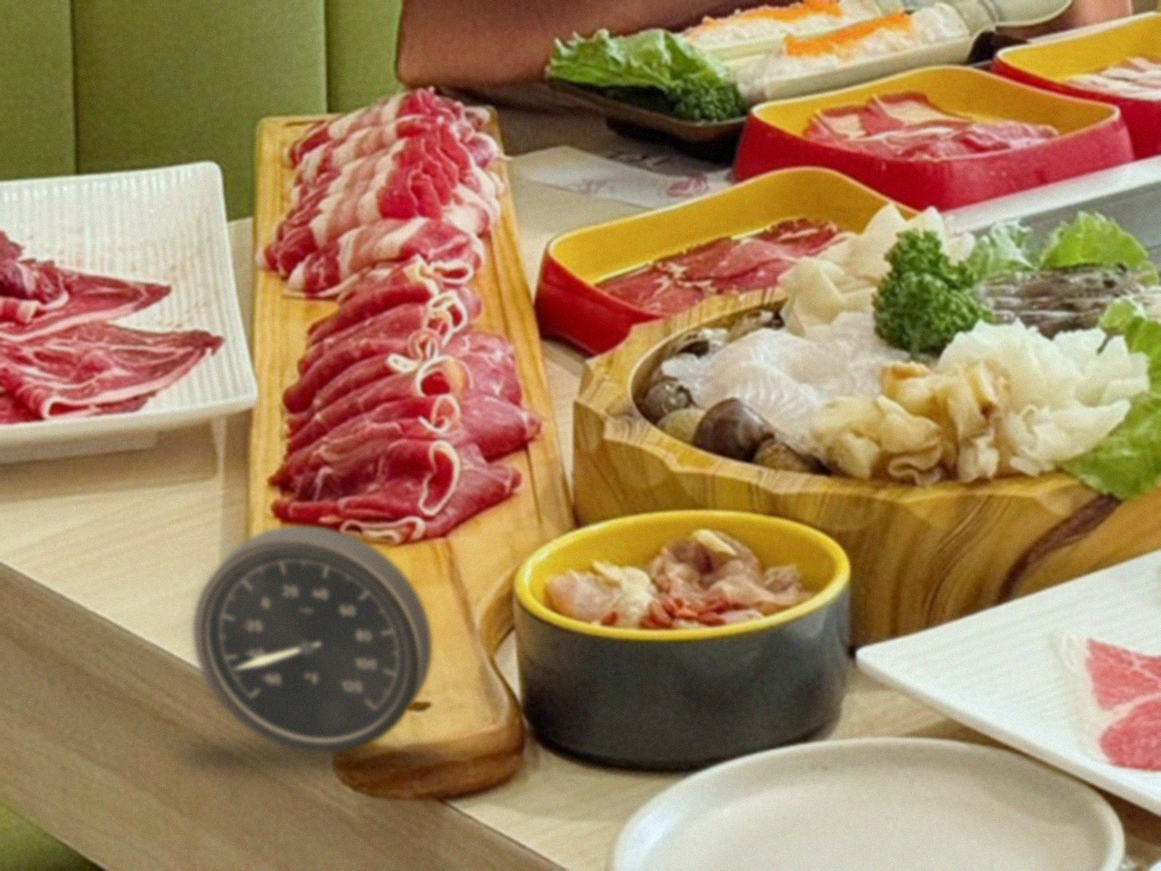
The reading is {"value": -45, "unit": "°F"}
